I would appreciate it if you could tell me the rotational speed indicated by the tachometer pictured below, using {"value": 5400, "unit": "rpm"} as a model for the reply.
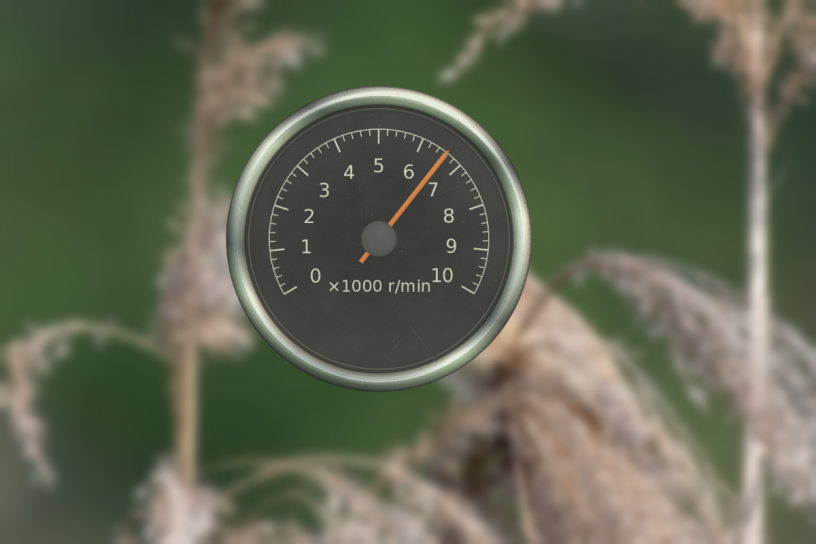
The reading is {"value": 6600, "unit": "rpm"}
